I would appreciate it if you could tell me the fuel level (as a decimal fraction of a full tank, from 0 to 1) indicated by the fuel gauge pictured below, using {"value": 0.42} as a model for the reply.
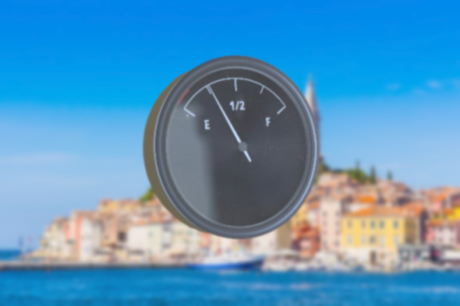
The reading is {"value": 0.25}
